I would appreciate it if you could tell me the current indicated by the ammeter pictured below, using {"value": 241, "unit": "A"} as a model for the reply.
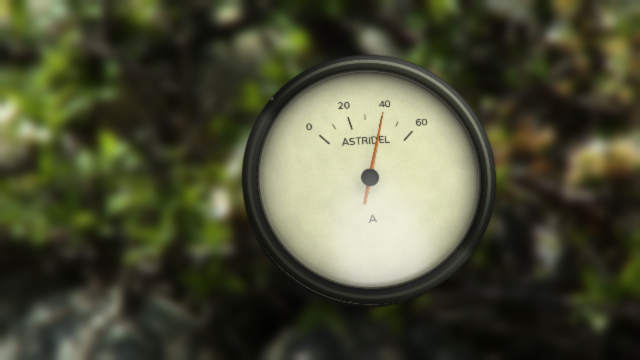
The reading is {"value": 40, "unit": "A"}
